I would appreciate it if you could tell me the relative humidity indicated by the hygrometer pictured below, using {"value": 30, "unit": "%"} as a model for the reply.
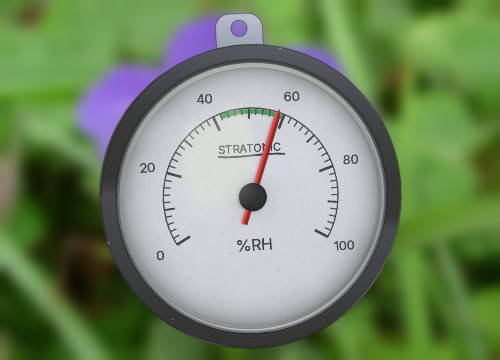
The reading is {"value": 58, "unit": "%"}
